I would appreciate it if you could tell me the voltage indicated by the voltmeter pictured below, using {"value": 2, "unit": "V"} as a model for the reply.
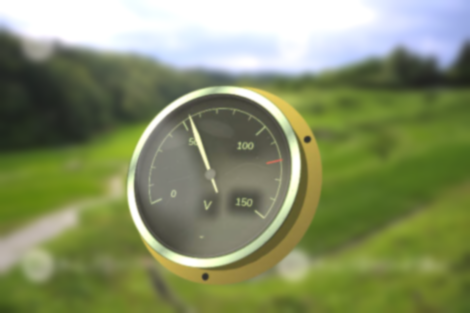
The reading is {"value": 55, "unit": "V"}
